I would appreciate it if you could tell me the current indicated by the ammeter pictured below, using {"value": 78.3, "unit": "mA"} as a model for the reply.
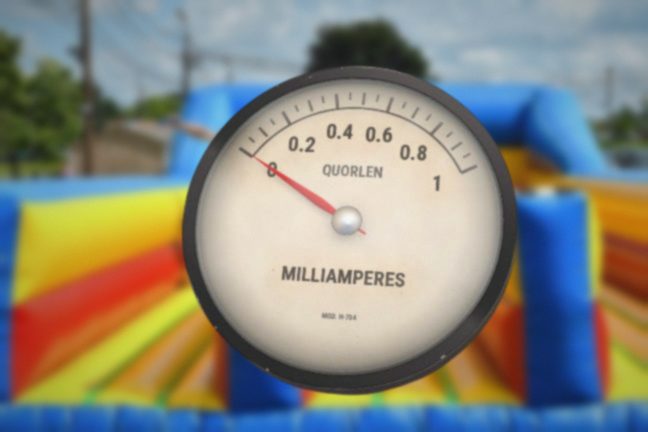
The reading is {"value": 0, "unit": "mA"}
